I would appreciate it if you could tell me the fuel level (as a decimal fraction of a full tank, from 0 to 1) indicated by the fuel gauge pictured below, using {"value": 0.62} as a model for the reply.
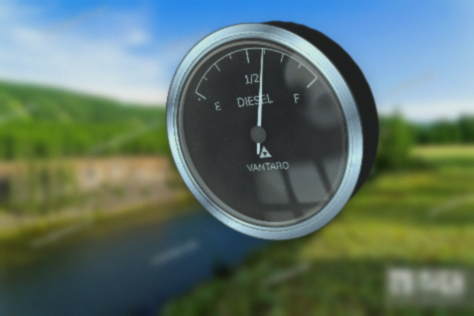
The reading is {"value": 0.625}
